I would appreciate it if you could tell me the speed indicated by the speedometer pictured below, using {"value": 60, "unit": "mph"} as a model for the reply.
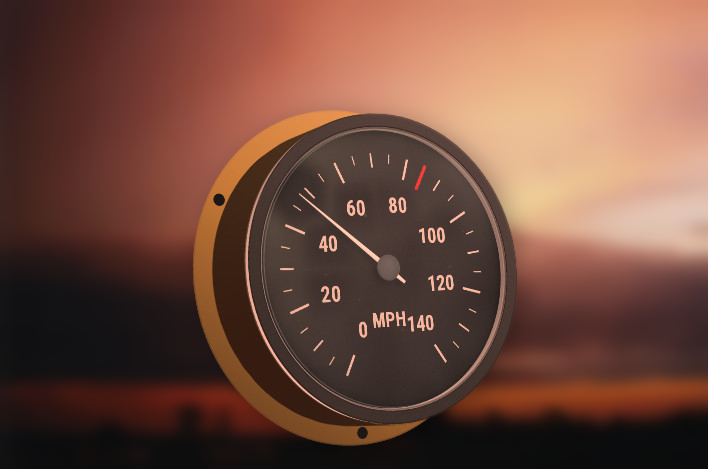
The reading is {"value": 47.5, "unit": "mph"}
